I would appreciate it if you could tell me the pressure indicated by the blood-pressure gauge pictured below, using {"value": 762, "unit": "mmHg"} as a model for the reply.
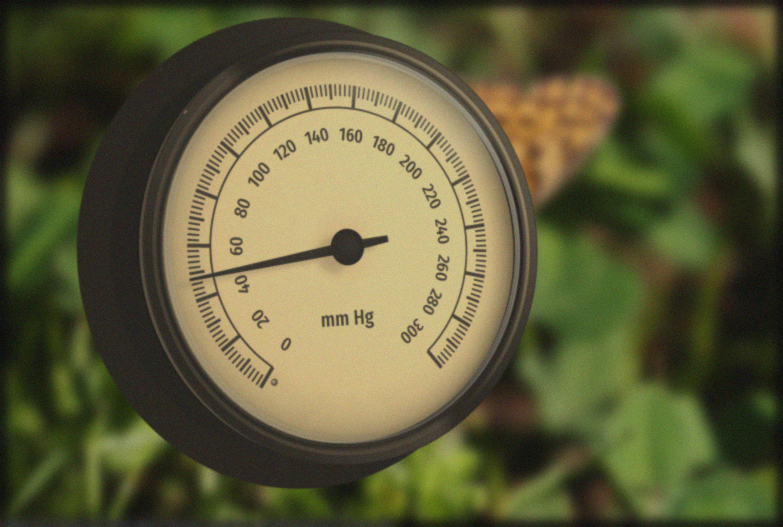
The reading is {"value": 48, "unit": "mmHg"}
